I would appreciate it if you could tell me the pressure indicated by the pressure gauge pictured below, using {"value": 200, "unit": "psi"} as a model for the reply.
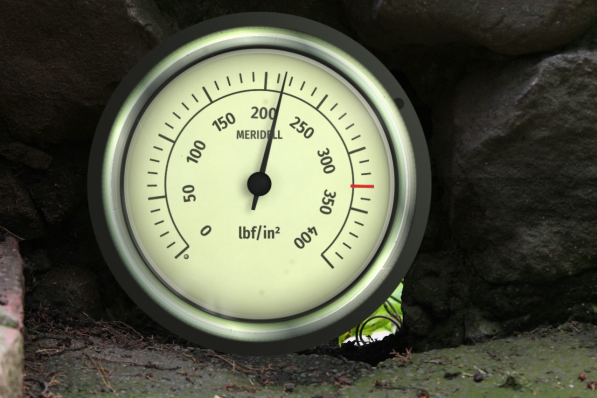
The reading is {"value": 215, "unit": "psi"}
